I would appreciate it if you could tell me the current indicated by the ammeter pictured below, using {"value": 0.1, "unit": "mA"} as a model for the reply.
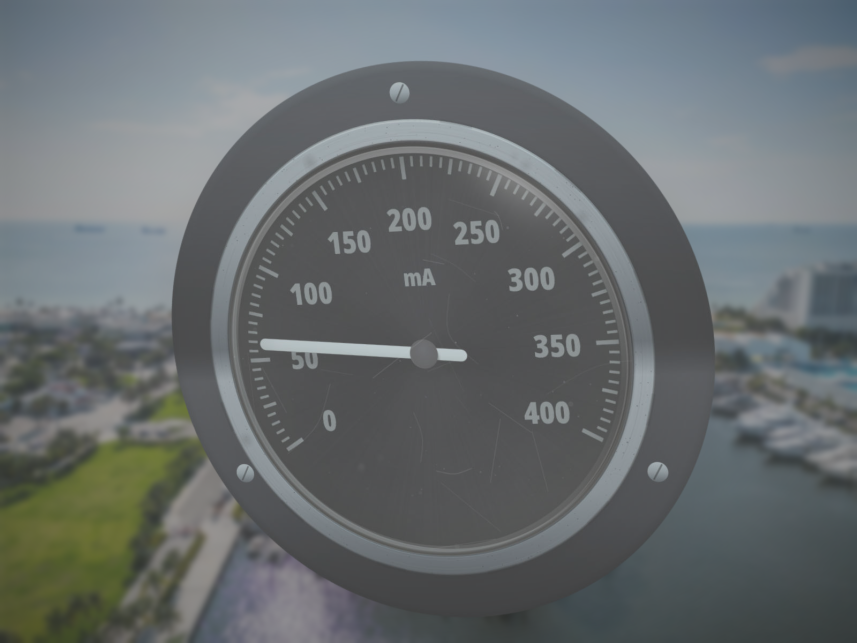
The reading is {"value": 60, "unit": "mA"}
